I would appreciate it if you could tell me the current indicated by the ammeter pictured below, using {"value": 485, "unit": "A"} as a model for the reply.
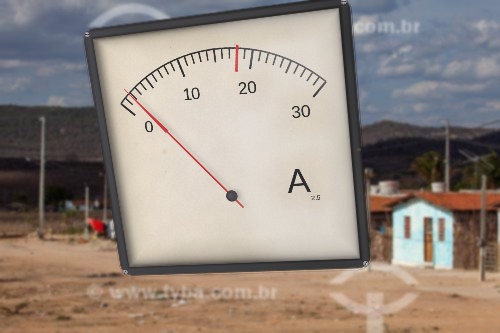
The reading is {"value": 2, "unit": "A"}
